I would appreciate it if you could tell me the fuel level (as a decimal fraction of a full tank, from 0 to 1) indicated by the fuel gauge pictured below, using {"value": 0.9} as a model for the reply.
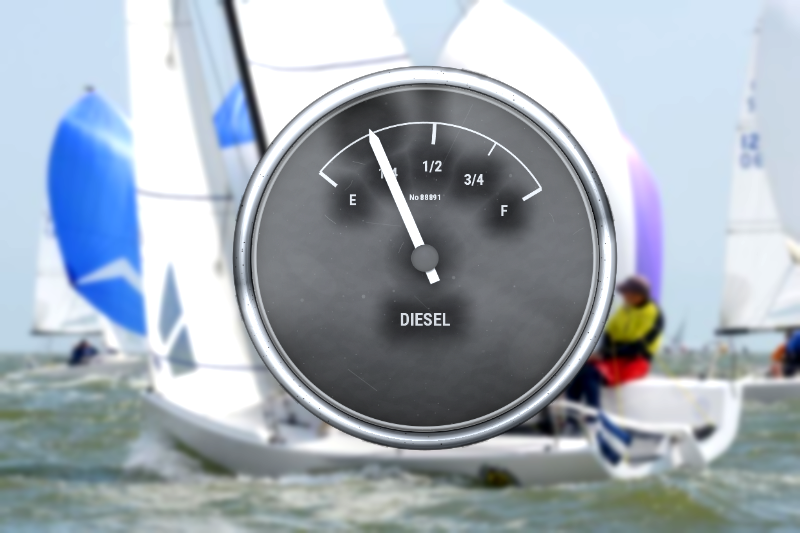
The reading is {"value": 0.25}
